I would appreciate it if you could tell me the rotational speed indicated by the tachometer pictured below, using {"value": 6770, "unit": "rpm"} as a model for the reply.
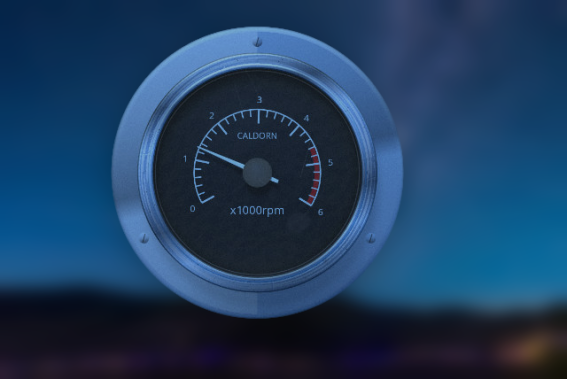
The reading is {"value": 1300, "unit": "rpm"}
